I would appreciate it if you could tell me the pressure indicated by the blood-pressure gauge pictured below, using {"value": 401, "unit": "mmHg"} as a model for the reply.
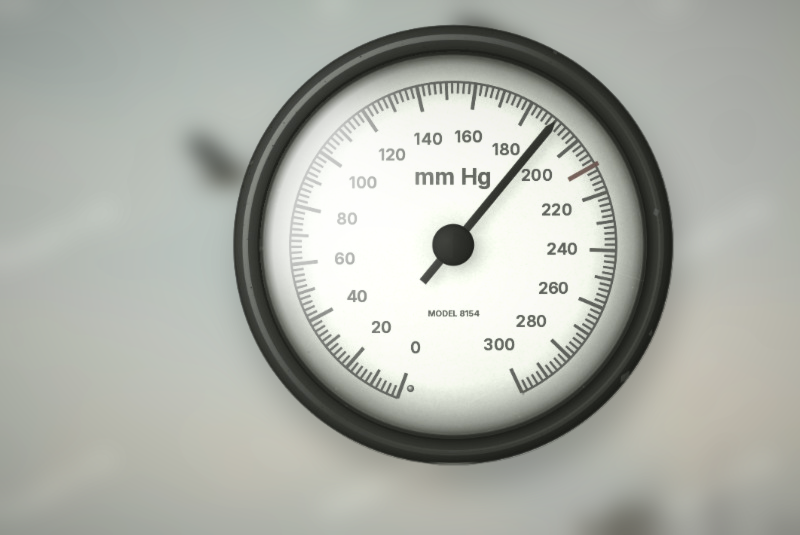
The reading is {"value": 190, "unit": "mmHg"}
